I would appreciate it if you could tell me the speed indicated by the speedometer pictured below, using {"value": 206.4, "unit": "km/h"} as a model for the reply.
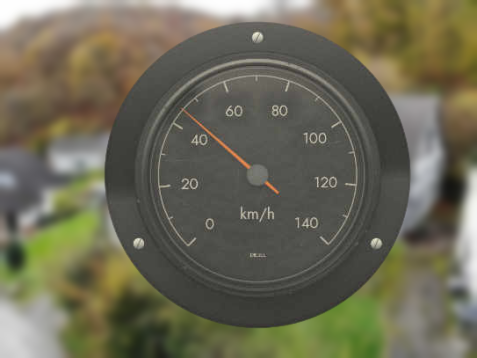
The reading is {"value": 45, "unit": "km/h"}
